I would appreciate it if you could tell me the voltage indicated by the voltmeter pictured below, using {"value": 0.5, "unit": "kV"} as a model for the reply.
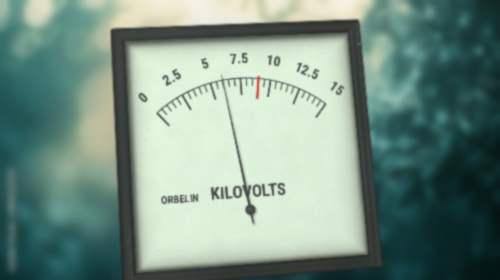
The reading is {"value": 6, "unit": "kV"}
